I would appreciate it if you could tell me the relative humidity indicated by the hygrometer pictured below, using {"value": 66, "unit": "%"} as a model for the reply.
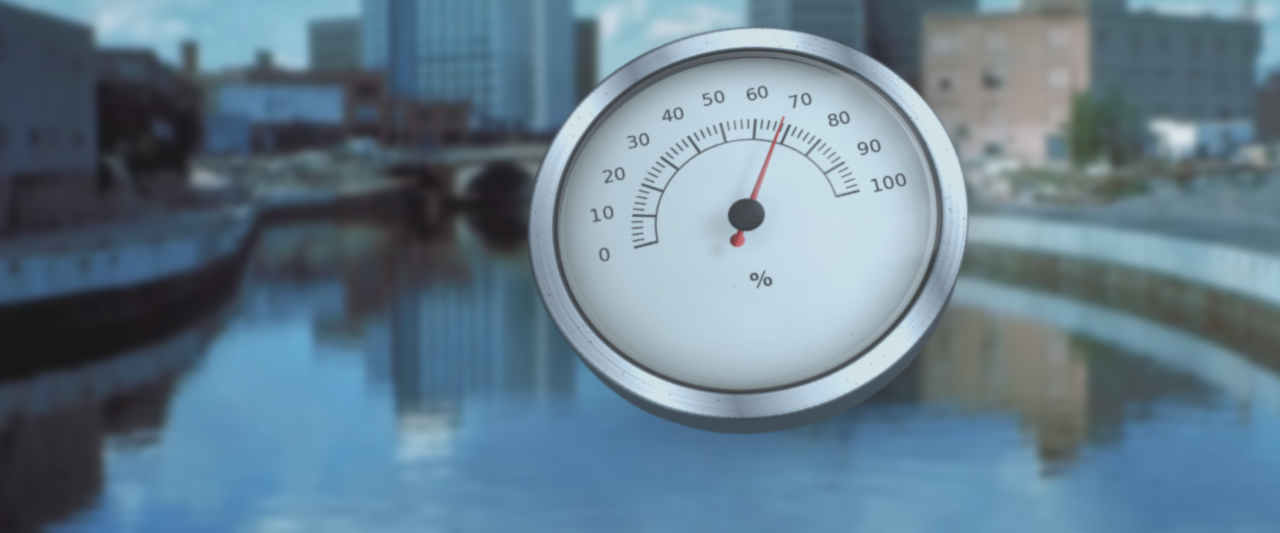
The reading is {"value": 68, "unit": "%"}
